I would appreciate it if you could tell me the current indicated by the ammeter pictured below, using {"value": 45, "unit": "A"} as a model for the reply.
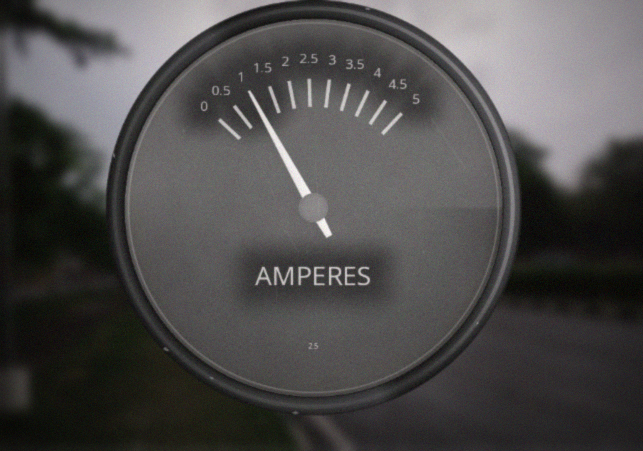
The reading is {"value": 1, "unit": "A"}
